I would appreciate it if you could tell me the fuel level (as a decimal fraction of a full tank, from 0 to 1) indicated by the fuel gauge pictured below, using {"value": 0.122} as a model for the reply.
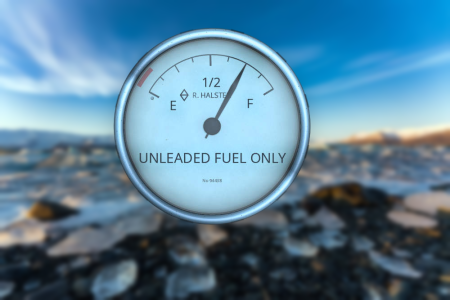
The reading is {"value": 0.75}
